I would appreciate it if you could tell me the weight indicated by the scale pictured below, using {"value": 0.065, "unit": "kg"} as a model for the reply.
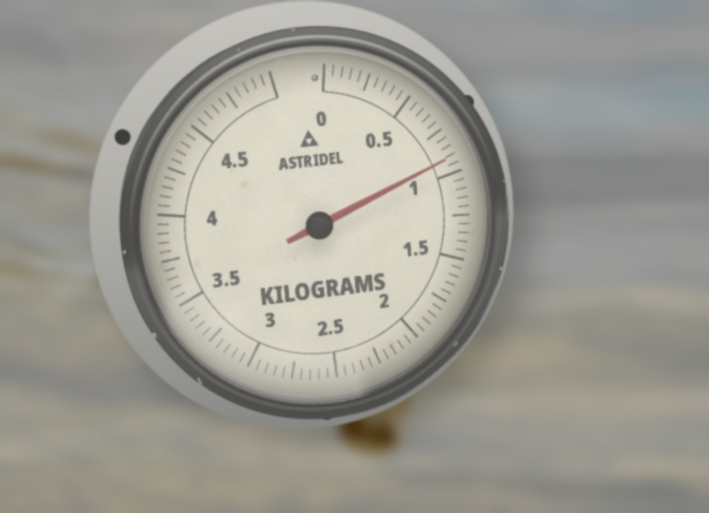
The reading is {"value": 0.9, "unit": "kg"}
